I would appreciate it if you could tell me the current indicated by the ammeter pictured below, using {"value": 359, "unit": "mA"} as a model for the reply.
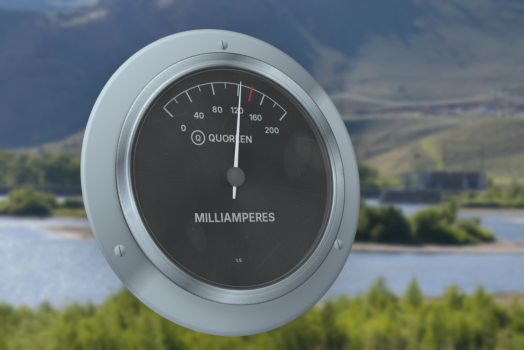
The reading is {"value": 120, "unit": "mA"}
